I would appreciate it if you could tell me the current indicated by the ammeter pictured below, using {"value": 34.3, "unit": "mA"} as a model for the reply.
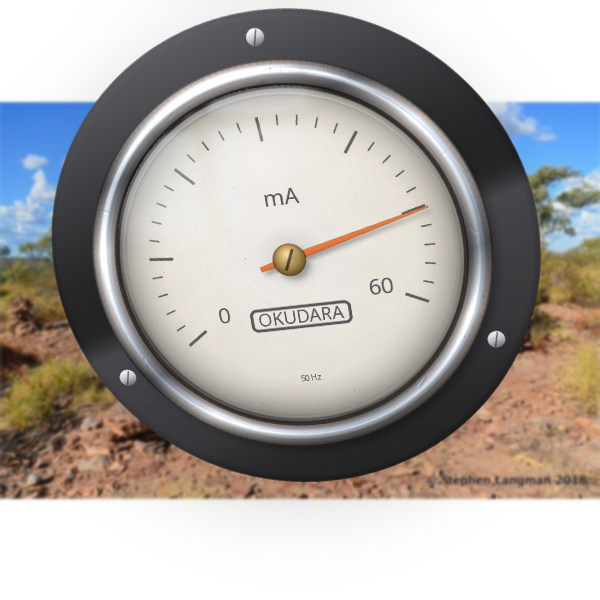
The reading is {"value": 50, "unit": "mA"}
